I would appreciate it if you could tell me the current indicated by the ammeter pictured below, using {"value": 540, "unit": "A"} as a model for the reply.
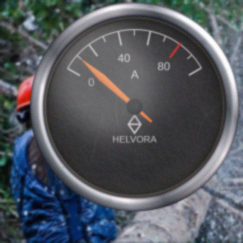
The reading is {"value": 10, "unit": "A"}
